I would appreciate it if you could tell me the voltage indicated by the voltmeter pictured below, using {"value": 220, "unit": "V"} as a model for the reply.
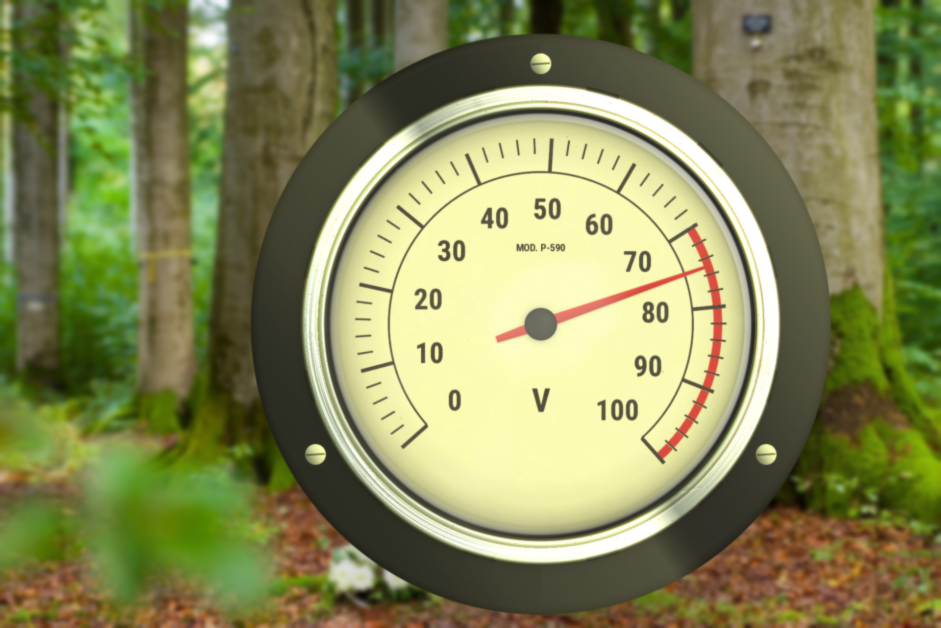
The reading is {"value": 75, "unit": "V"}
